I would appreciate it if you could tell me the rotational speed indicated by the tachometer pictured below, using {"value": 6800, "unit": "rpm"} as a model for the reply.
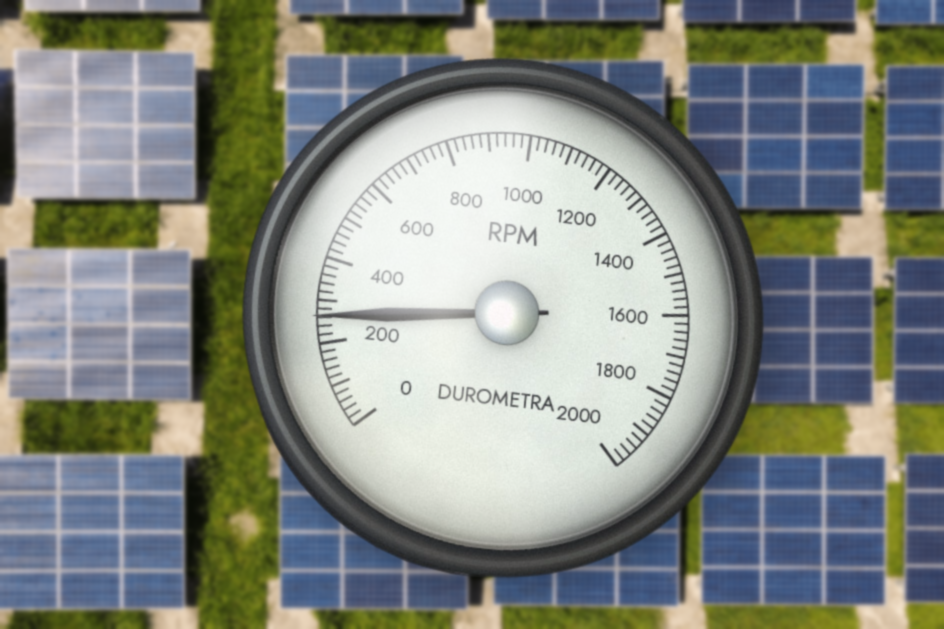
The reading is {"value": 260, "unit": "rpm"}
